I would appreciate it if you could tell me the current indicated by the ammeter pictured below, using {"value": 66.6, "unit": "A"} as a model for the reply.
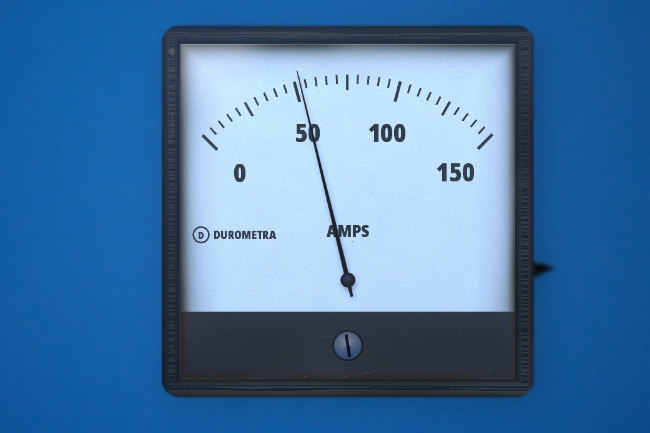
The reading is {"value": 52.5, "unit": "A"}
